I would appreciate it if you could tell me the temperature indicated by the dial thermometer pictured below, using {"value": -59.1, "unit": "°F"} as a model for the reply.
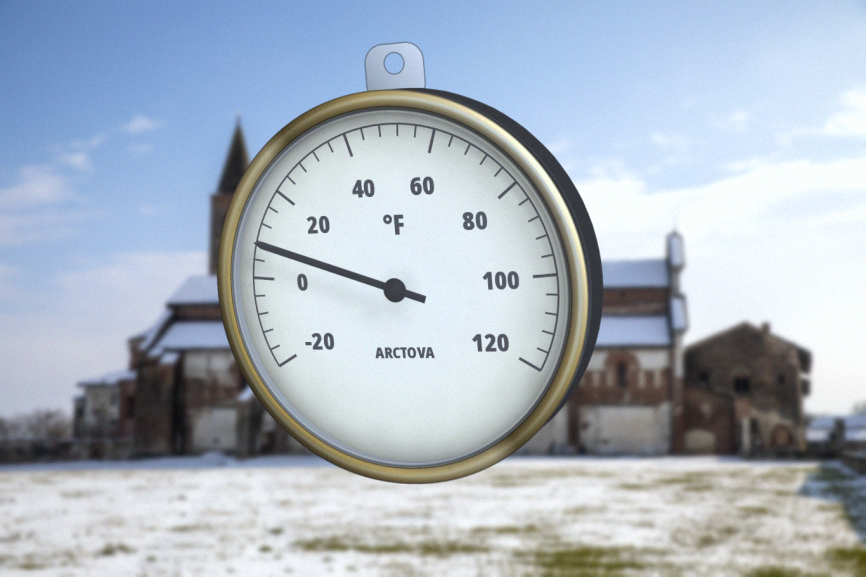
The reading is {"value": 8, "unit": "°F"}
